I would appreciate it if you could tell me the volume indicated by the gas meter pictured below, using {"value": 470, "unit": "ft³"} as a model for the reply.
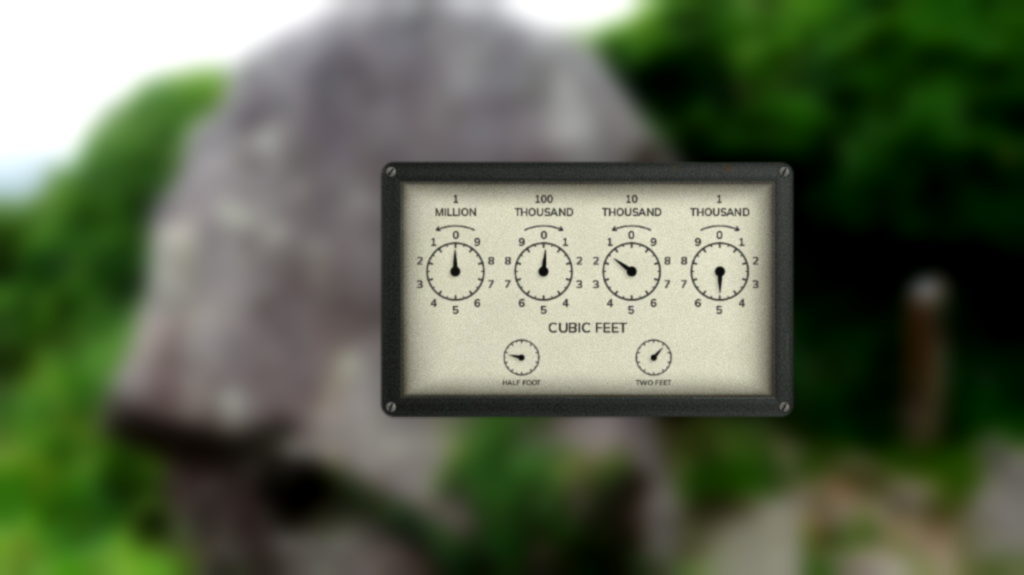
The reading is {"value": 1500, "unit": "ft³"}
